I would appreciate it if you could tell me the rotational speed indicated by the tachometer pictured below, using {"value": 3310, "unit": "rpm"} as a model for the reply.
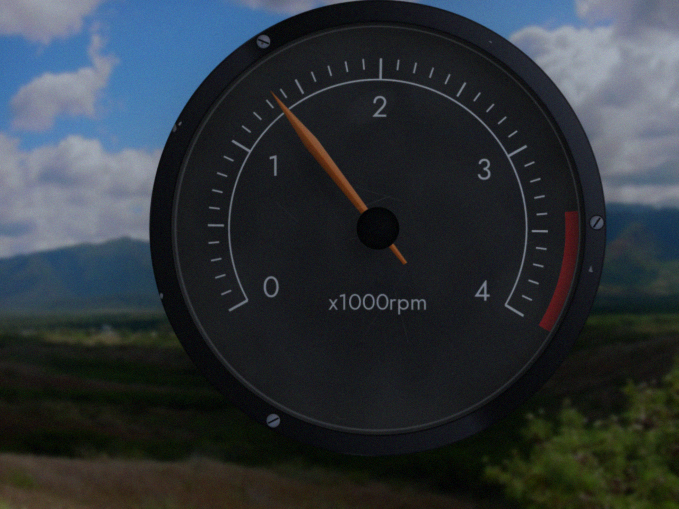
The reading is {"value": 1350, "unit": "rpm"}
